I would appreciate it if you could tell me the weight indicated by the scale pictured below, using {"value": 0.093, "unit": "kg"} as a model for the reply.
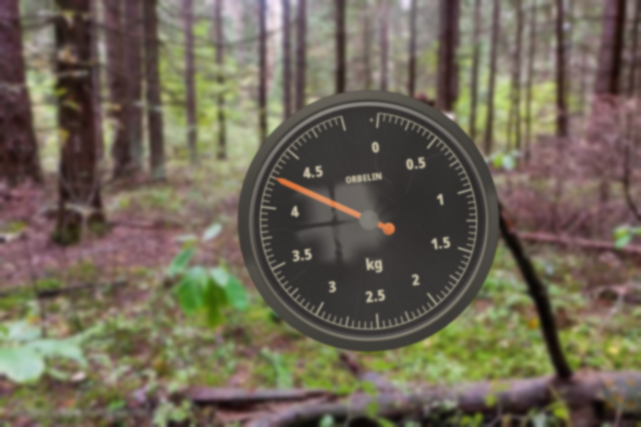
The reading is {"value": 4.25, "unit": "kg"}
